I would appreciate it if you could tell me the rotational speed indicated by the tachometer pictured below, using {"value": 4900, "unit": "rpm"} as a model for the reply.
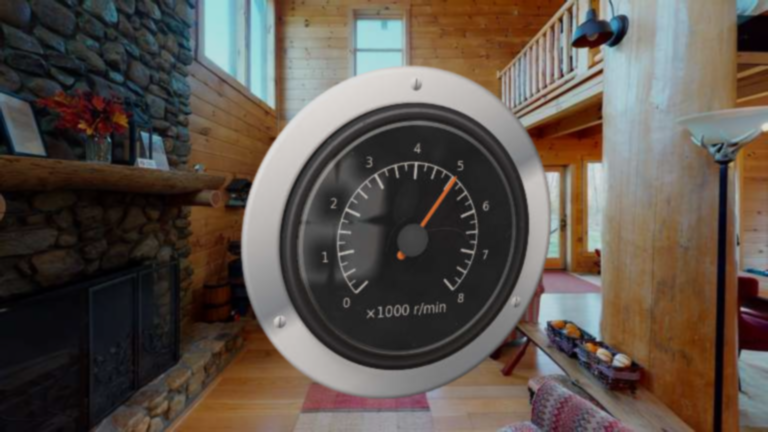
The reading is {"value": 5000, "unit": "rpm"}
